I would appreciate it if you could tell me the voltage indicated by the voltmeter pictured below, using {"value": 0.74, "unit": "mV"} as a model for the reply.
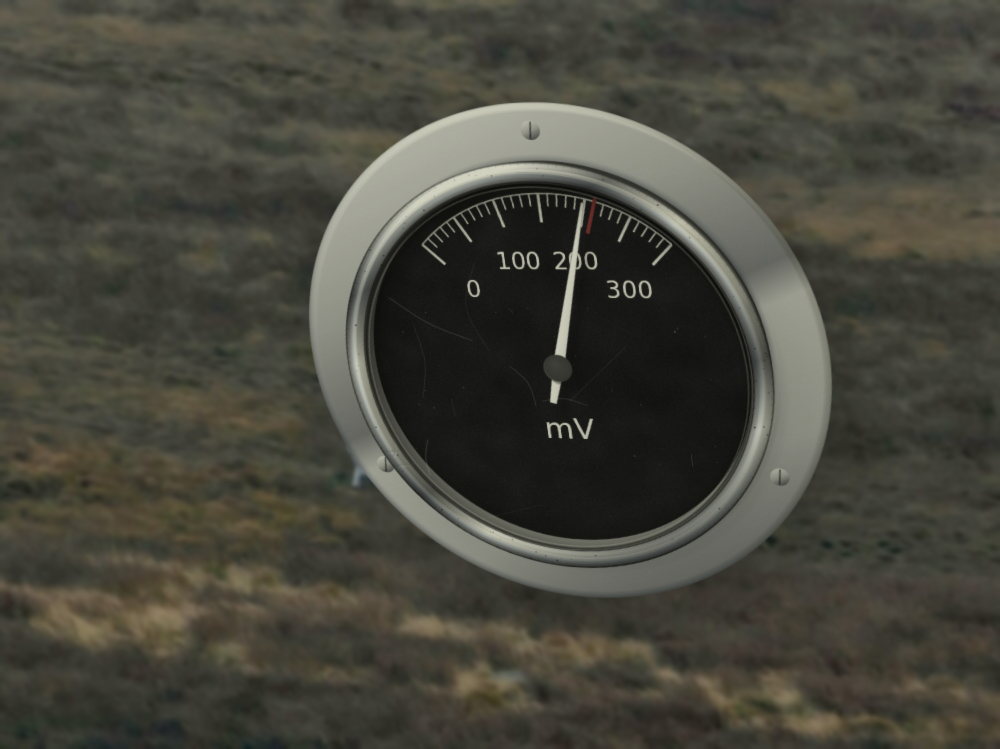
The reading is {"value": 200, "unit": "mV"}
